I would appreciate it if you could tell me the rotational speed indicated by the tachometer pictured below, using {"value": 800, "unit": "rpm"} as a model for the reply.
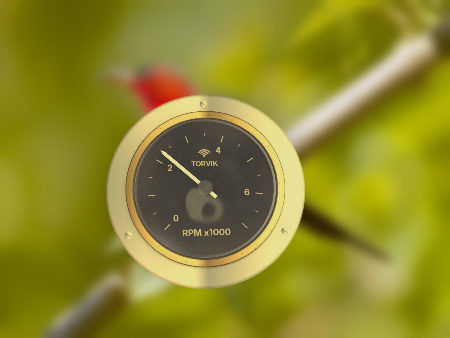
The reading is {"value": 2250, "unit": "rpm"}
